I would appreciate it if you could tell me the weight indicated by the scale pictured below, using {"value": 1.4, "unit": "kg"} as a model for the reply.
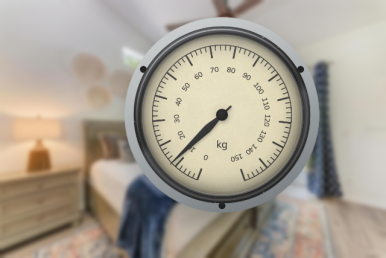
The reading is {"value": 12, "unit": "kg"}
